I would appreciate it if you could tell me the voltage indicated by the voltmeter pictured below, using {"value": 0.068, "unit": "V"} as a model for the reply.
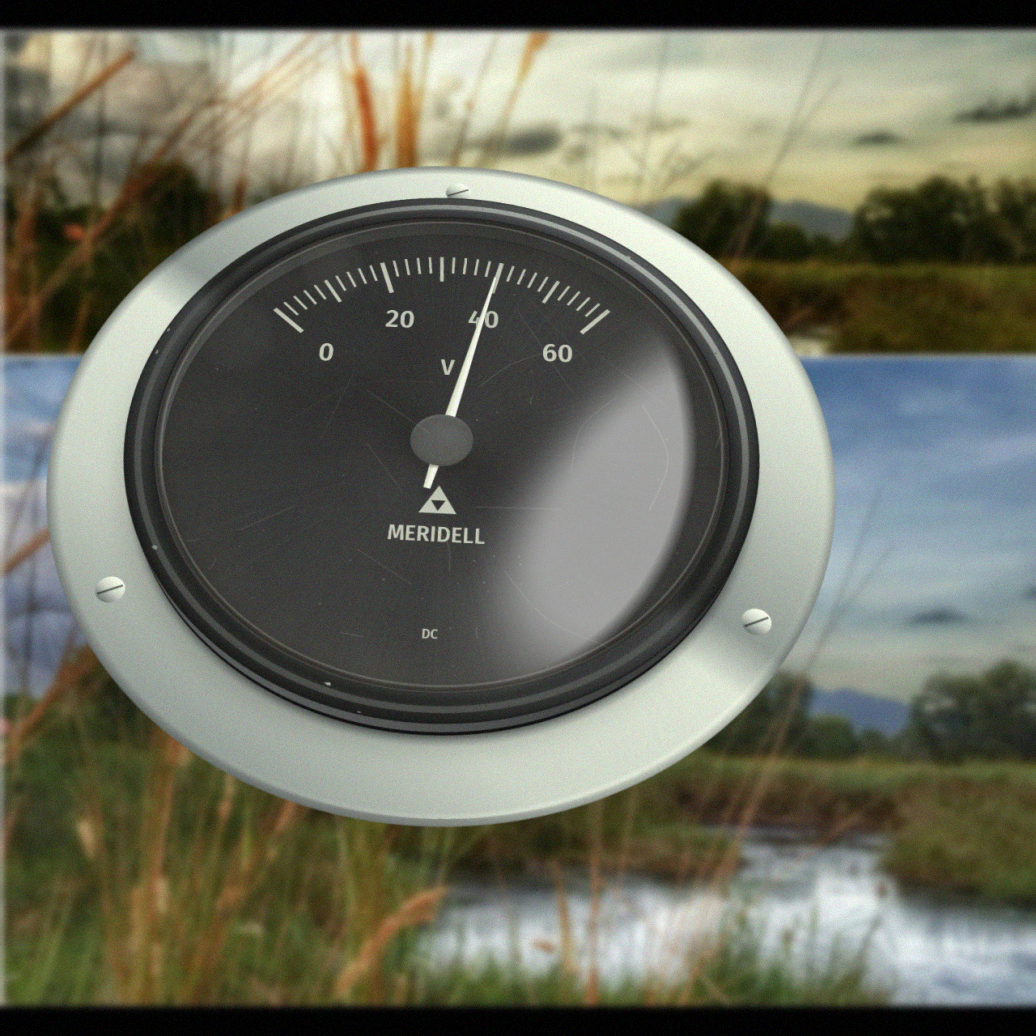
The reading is {"value": 40, "unit": "V"}
